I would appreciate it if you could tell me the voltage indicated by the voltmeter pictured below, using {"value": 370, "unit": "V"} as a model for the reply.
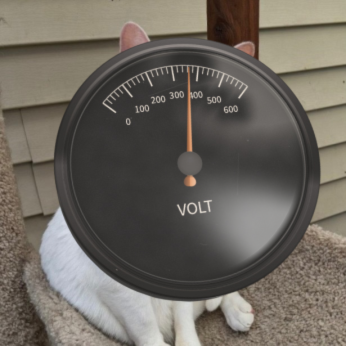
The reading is {"value": 360, "unit": "V"}
